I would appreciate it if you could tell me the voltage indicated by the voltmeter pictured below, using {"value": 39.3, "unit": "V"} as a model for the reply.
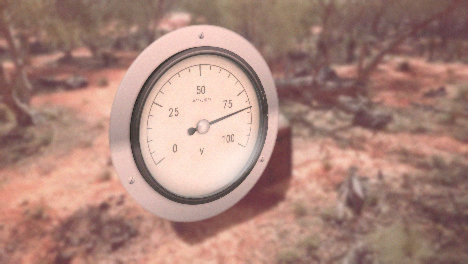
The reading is {"value": 82.5, "unit": "V"}
